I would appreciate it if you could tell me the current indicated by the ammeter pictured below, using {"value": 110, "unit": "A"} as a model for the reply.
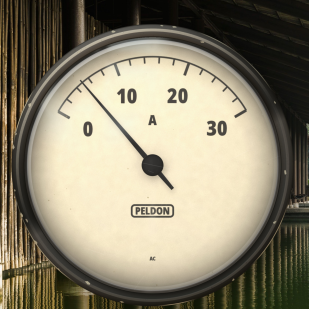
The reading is {"value": 5, "unit": "A"}
